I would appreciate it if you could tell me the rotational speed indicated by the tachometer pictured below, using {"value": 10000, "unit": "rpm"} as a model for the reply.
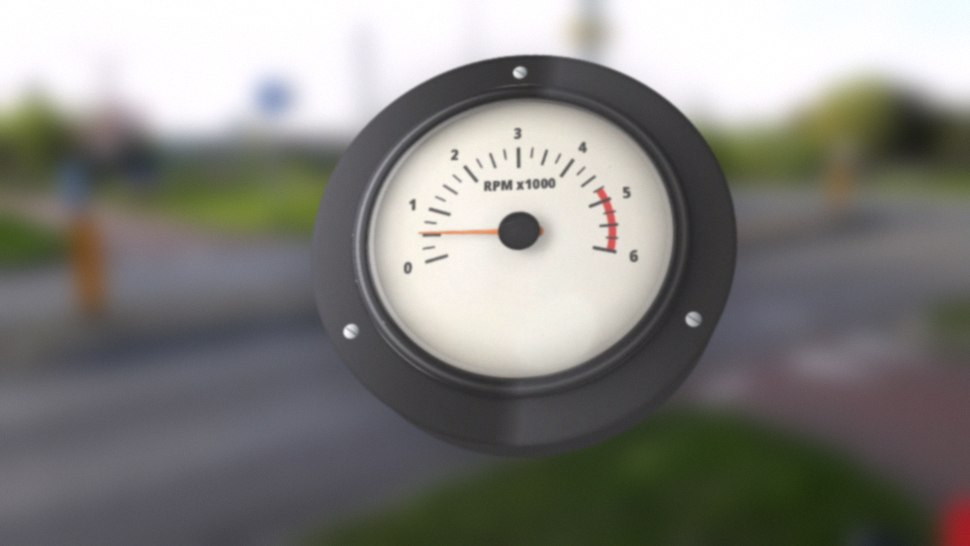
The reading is {"value": 500, "unit": "rpm"}
